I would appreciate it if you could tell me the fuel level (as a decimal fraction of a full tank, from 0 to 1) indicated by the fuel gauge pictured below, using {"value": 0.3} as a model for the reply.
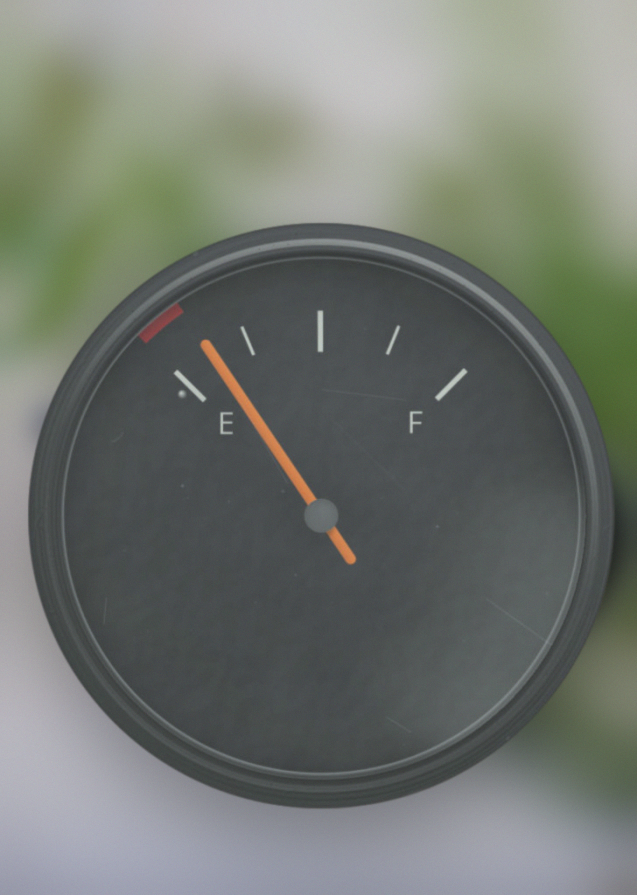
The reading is {"value": 0.125}
